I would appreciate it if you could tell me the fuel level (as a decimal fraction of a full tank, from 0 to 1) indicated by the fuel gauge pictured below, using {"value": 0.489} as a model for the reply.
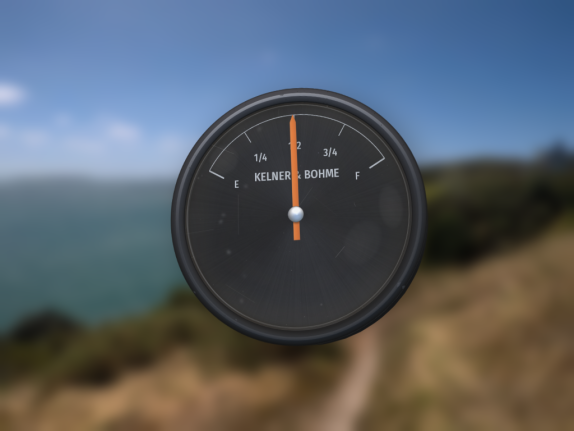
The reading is {"value": 0.5}
